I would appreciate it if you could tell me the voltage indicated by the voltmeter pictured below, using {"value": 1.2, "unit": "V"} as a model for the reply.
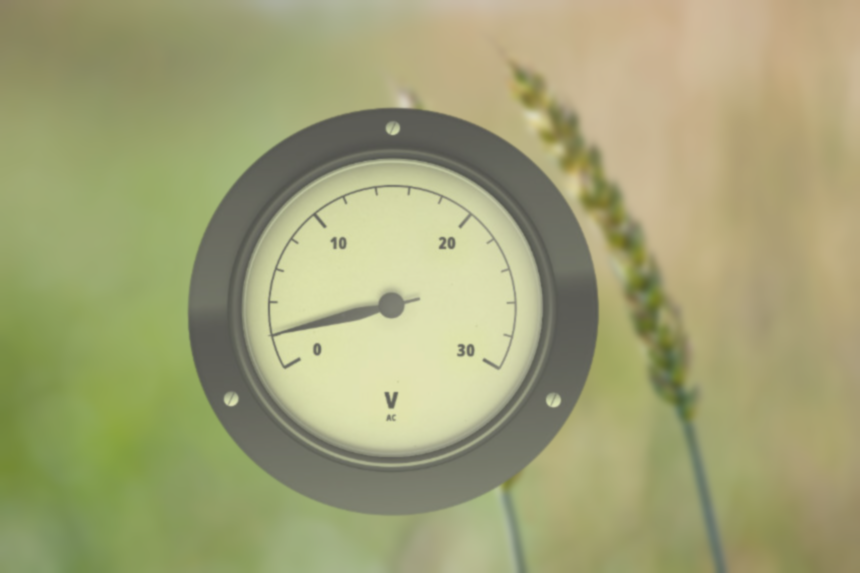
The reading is {"value": 2, "unit": "V"}
